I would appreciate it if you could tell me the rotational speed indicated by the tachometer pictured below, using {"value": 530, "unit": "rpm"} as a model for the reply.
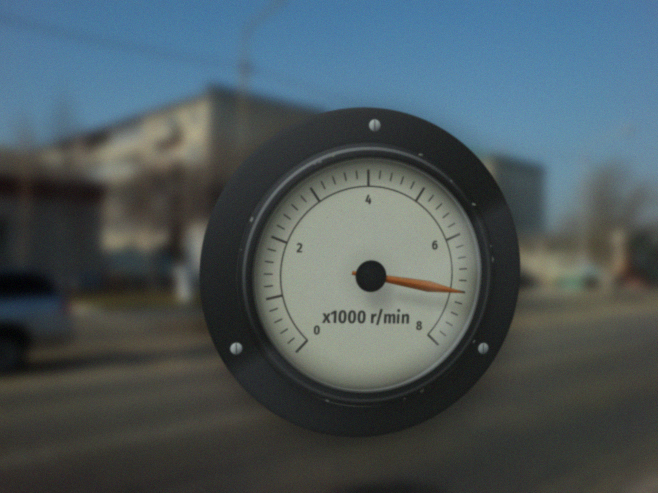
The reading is {"value": 7000, "unit": "rpm"}
